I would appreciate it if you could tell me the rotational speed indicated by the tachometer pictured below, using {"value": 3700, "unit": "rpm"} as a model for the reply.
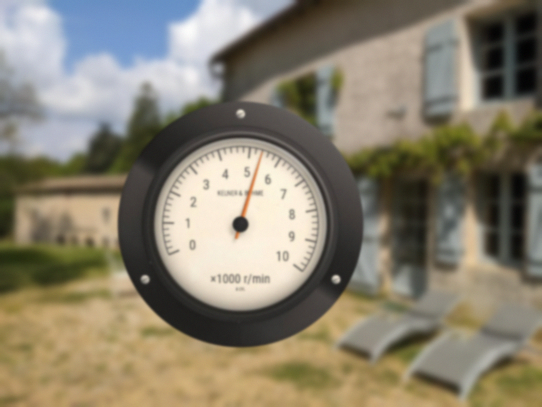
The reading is {"value": 5400, "unit": "rpm"}
